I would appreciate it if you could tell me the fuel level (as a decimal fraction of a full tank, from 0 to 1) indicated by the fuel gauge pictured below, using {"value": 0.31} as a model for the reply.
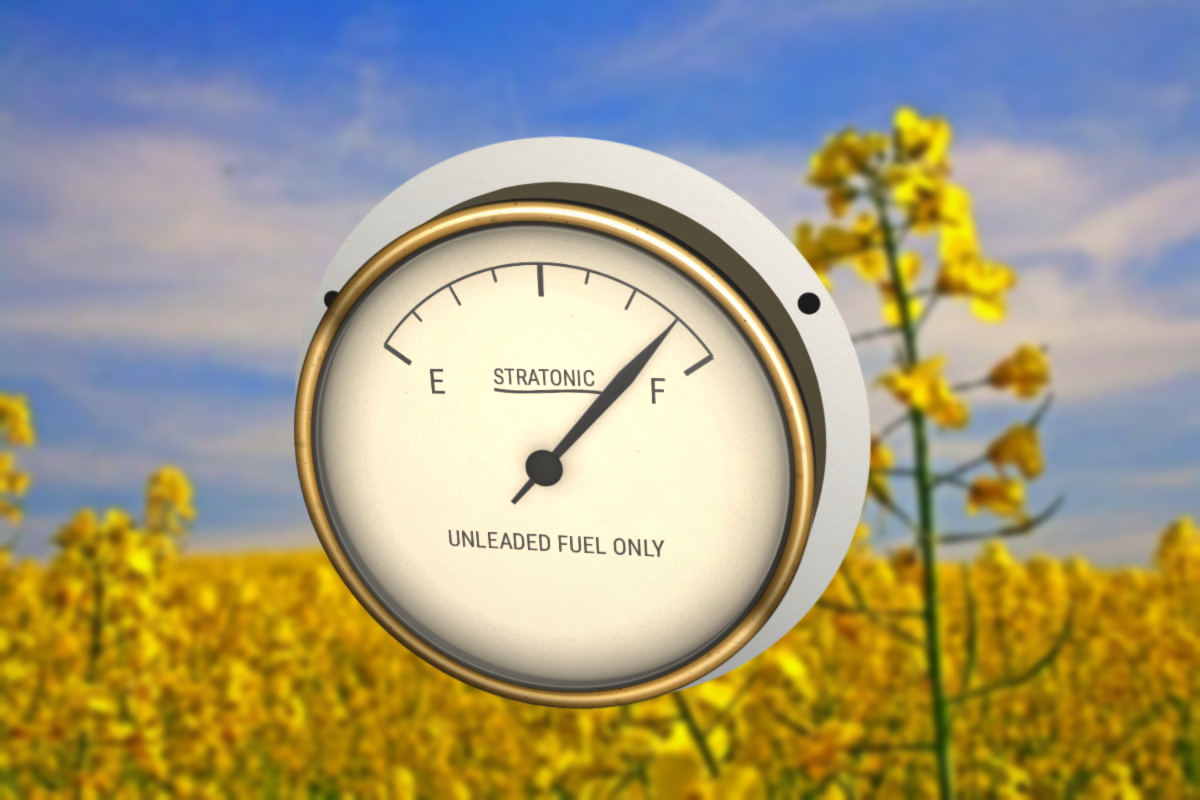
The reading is {"value": 0.875}
